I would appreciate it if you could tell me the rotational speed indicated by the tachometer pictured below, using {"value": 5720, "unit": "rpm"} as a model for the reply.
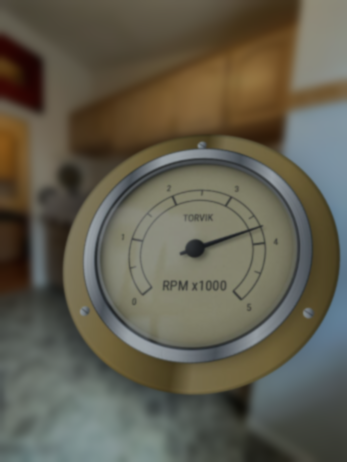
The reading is {"value": 3750, "unit": "rpm"}
